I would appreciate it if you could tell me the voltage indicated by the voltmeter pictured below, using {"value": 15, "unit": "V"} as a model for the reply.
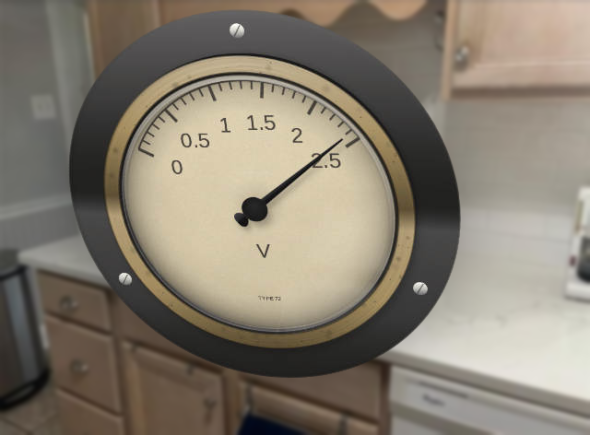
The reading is {"value": 2.4, "unit": "V"}
